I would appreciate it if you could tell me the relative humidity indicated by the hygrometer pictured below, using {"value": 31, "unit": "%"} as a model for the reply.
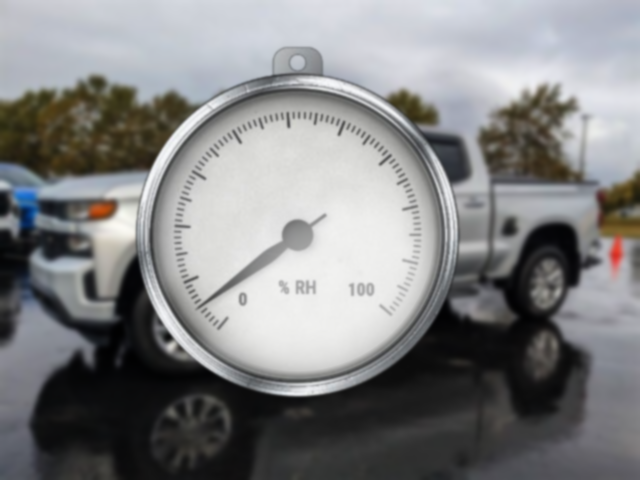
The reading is {"value": 5, "unit": "%"}
